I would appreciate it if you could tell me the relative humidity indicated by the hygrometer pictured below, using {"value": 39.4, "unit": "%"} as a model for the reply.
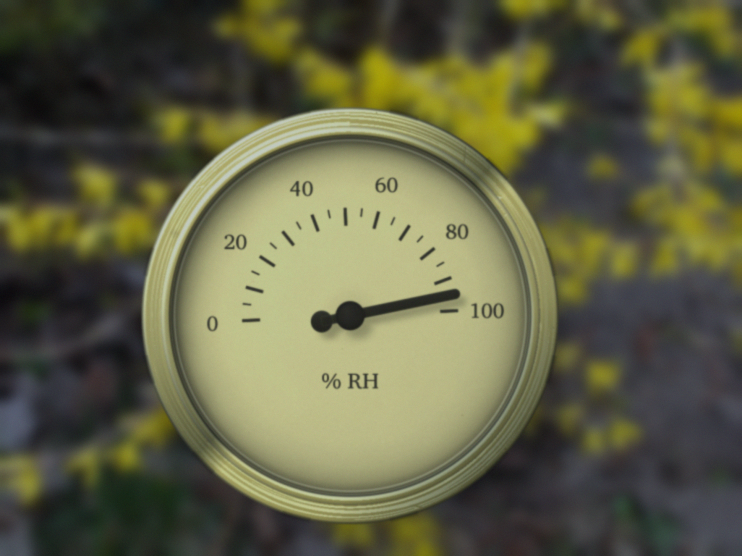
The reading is {"value": 95, "unit": "%"}
